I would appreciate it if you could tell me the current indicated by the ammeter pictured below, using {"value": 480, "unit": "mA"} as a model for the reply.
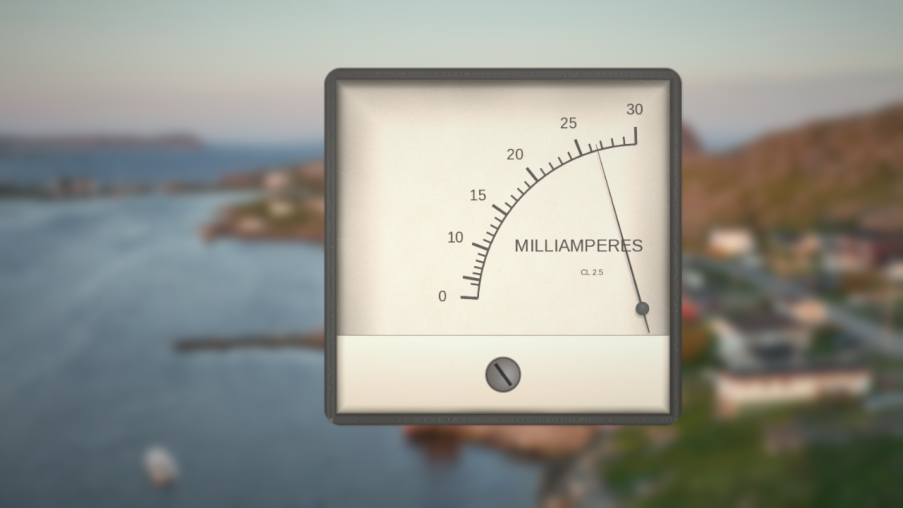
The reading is {"value": 26.5, "unit": "mA"}
